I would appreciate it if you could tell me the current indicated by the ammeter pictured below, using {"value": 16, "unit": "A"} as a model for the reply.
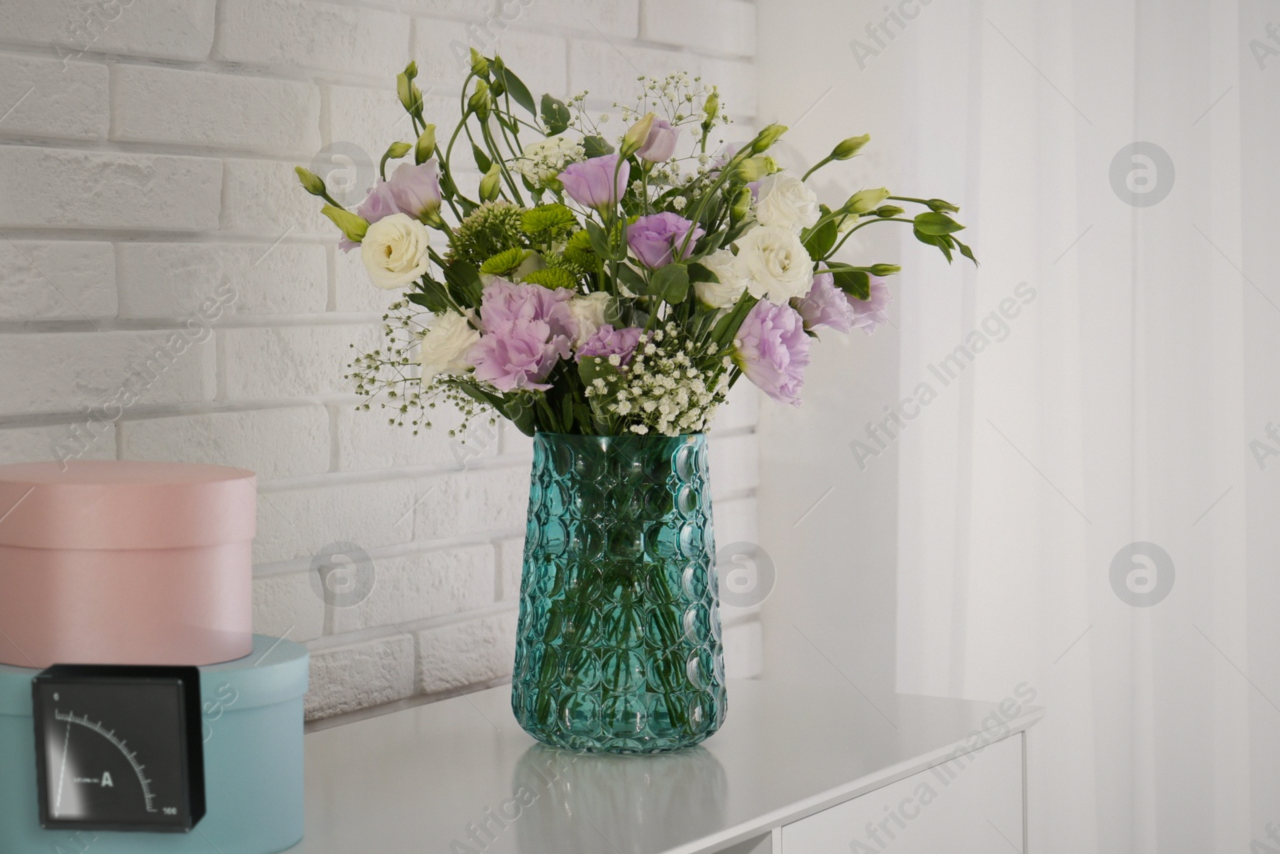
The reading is {"value": 10, "unit": "A"}
